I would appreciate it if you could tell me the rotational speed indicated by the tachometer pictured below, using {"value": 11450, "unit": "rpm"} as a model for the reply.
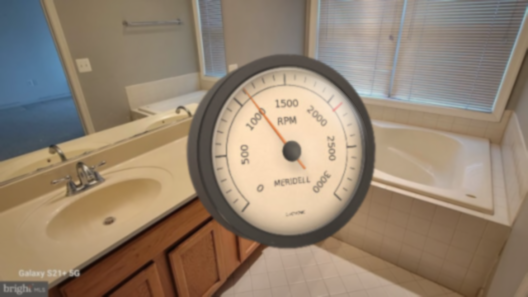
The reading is {"value": 1100, "unit": "rpm"}
